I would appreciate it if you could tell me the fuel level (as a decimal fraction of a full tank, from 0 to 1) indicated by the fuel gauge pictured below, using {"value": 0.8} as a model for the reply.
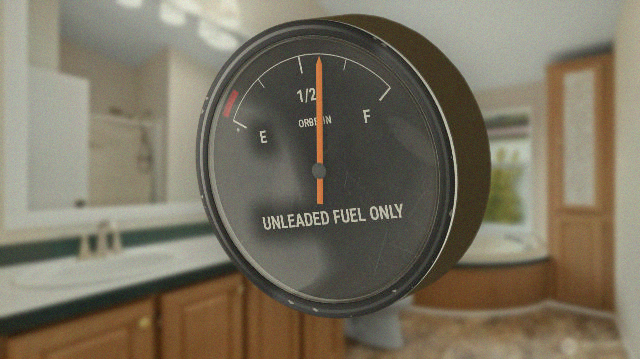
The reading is {"value": 0.625}
